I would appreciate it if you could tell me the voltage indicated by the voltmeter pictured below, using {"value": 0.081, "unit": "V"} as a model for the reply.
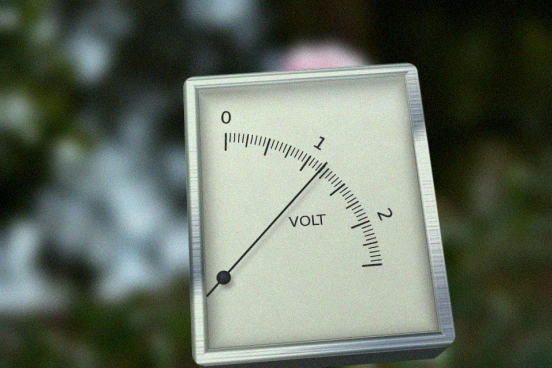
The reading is {"value": 1.2, "unit": "V"}
